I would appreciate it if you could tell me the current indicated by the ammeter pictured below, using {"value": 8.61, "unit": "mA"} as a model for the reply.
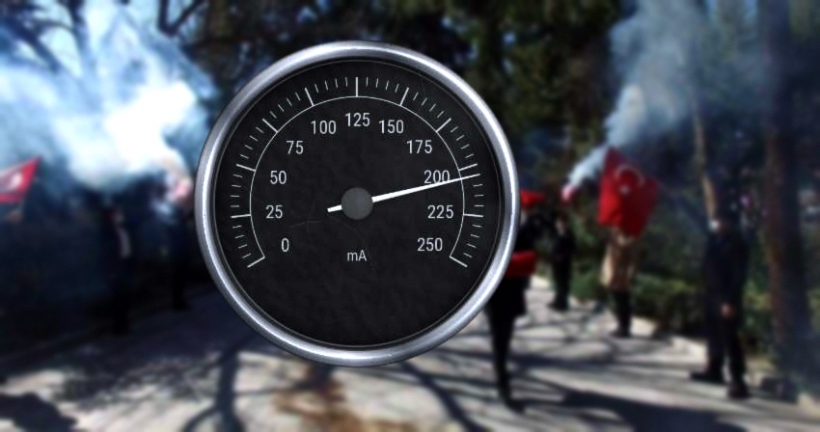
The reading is {"value": 205, "unit": "mA"}
